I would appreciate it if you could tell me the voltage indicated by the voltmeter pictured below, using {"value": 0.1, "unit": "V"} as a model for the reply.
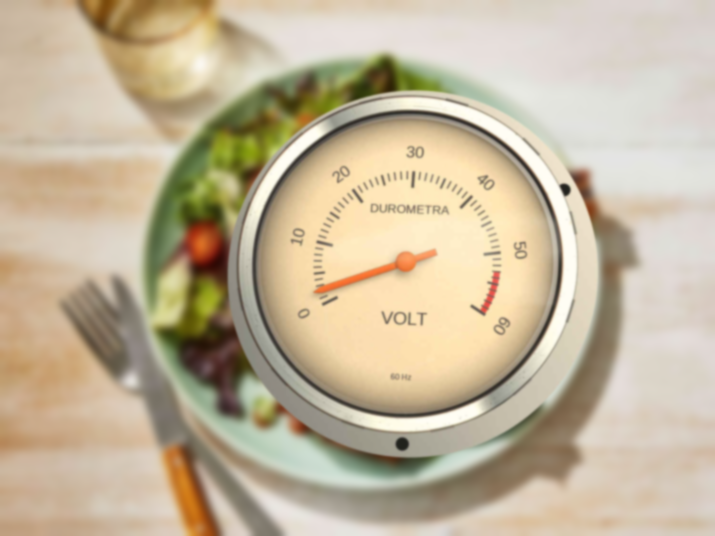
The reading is {"value": 2, "unit": "V"}
